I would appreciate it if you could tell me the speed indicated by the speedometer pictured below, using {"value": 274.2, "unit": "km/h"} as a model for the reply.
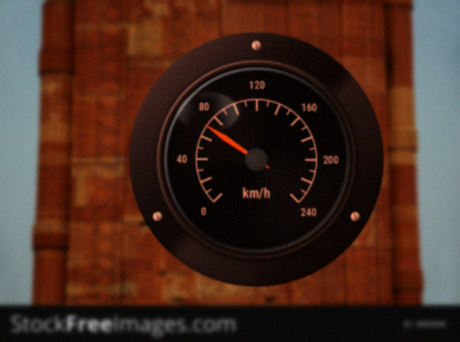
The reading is {"value": 70, "unit": "km/h"}
